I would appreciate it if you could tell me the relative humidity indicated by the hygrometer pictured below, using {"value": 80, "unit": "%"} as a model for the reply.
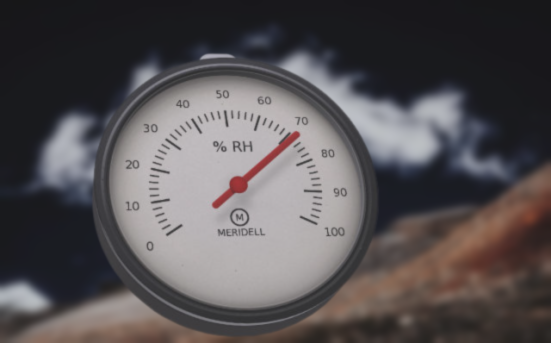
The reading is {"value": 72, "unit": "%"}
